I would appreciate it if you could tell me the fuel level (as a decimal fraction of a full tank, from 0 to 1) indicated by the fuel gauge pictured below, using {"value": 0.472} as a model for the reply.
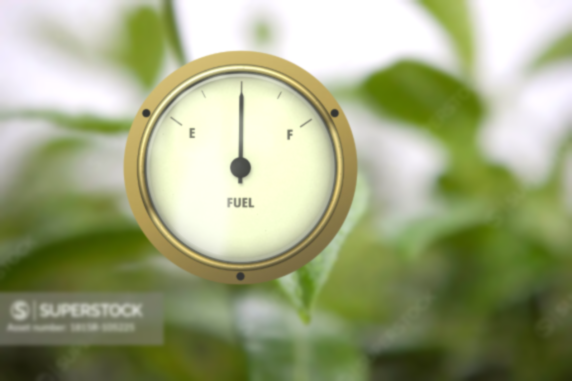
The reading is {"value": 0.5}
